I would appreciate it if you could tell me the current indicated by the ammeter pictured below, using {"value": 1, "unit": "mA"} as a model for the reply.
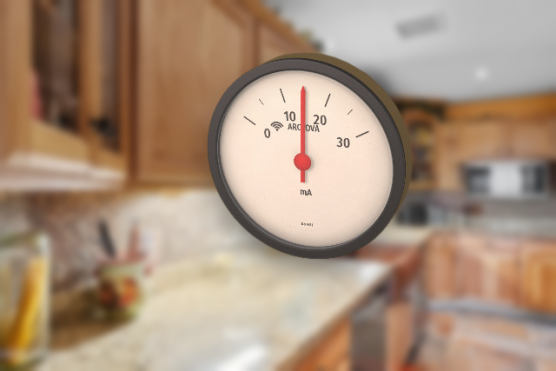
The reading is {"value": 15, "unit": "mA"}
